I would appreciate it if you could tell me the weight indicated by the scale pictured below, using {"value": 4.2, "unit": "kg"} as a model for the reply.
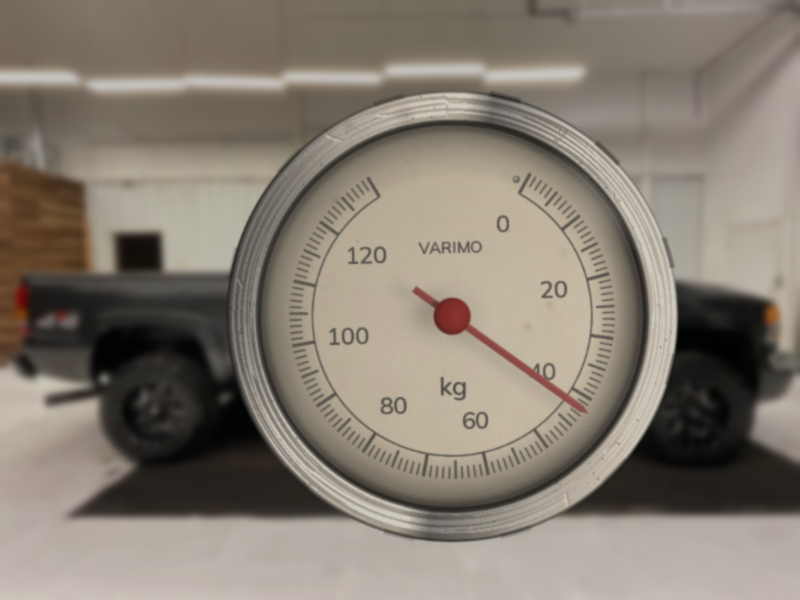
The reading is {"value": 42, "unit": "kg"}
